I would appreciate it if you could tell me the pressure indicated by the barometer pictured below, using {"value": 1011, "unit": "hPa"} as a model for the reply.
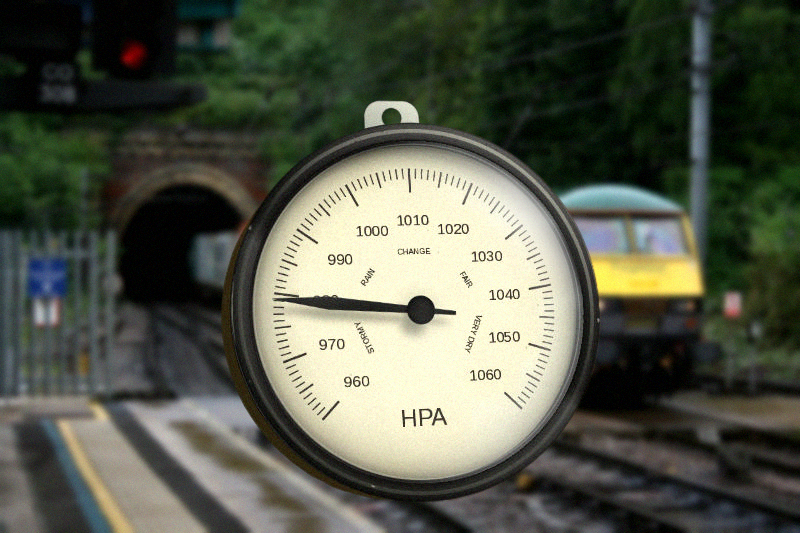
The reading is {"value": 979, "unit": "hPa"}
